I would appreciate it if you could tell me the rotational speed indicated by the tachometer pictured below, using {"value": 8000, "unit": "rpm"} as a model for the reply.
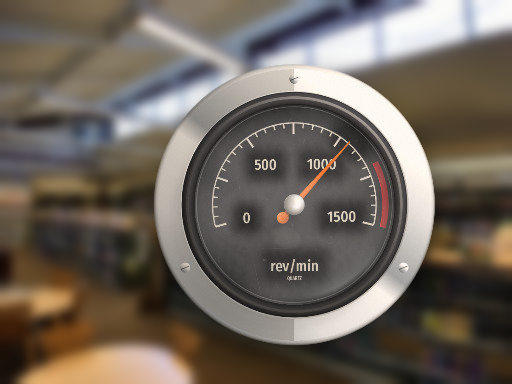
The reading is {"value": 1050, "unit": "rpm"}
